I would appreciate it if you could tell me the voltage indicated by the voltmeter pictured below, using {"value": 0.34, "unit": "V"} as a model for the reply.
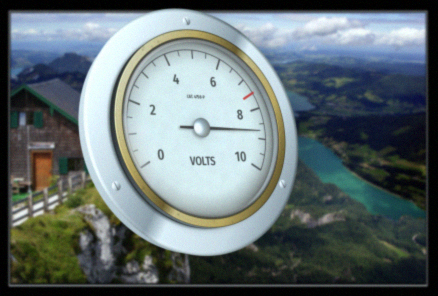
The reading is {"value": 8.75, "unit": "V"}
